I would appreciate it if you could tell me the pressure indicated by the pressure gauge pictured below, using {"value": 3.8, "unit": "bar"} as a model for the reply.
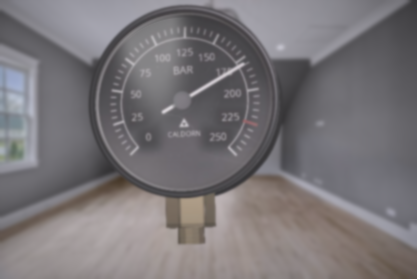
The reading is {"value": 180, "unit": "bar"}
